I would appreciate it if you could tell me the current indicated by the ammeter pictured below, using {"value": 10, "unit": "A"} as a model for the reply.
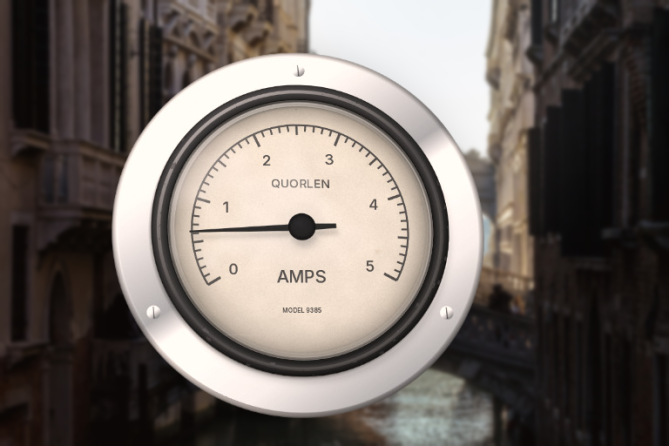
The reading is {"value": 0.6, "unit": "A"}
